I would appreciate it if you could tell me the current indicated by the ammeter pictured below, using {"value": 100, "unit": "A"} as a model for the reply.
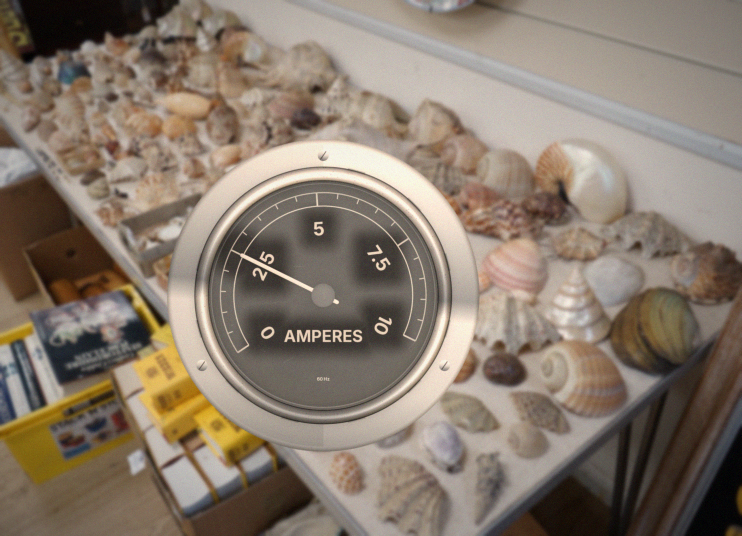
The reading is {"value": 2.5, "unit": "A"}
